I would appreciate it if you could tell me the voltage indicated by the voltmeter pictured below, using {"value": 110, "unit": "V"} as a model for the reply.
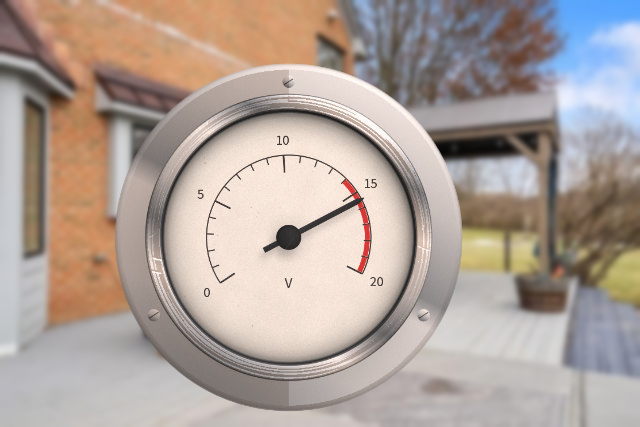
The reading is {"value": 15.5, "unit": "V"}
